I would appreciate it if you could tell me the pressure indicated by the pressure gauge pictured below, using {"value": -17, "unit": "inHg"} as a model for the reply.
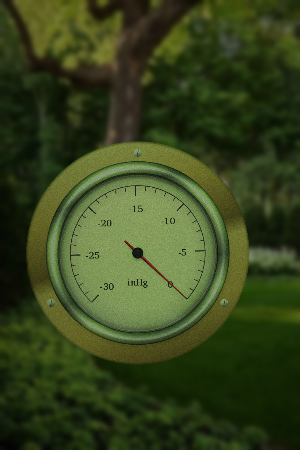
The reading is {"value": 0, "unit": "inHg"}
